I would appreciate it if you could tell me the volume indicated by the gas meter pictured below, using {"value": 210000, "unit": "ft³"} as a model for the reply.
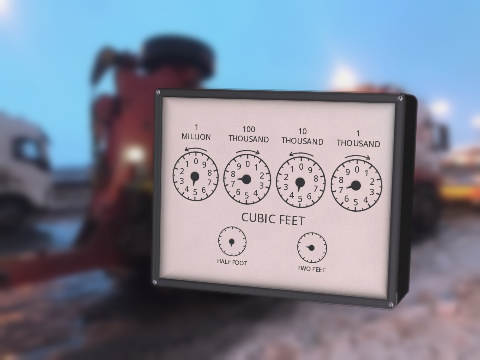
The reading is {"value": 474700, "unit": "ft³"}
